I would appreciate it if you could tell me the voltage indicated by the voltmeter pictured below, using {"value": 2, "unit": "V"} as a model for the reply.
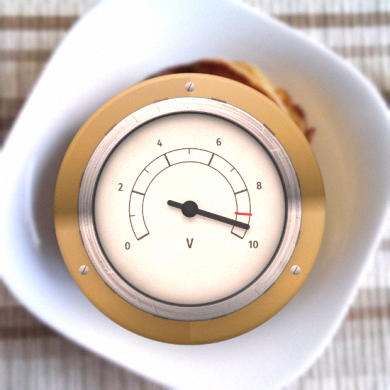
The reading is {"value": 9.5, "unit": "V"}
